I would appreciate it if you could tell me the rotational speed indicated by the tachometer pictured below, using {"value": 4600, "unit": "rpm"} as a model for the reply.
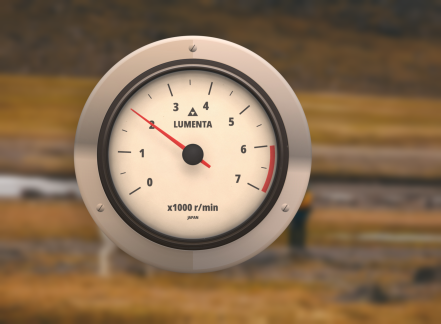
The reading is {"value": 2000, "unit": "rpm"}
